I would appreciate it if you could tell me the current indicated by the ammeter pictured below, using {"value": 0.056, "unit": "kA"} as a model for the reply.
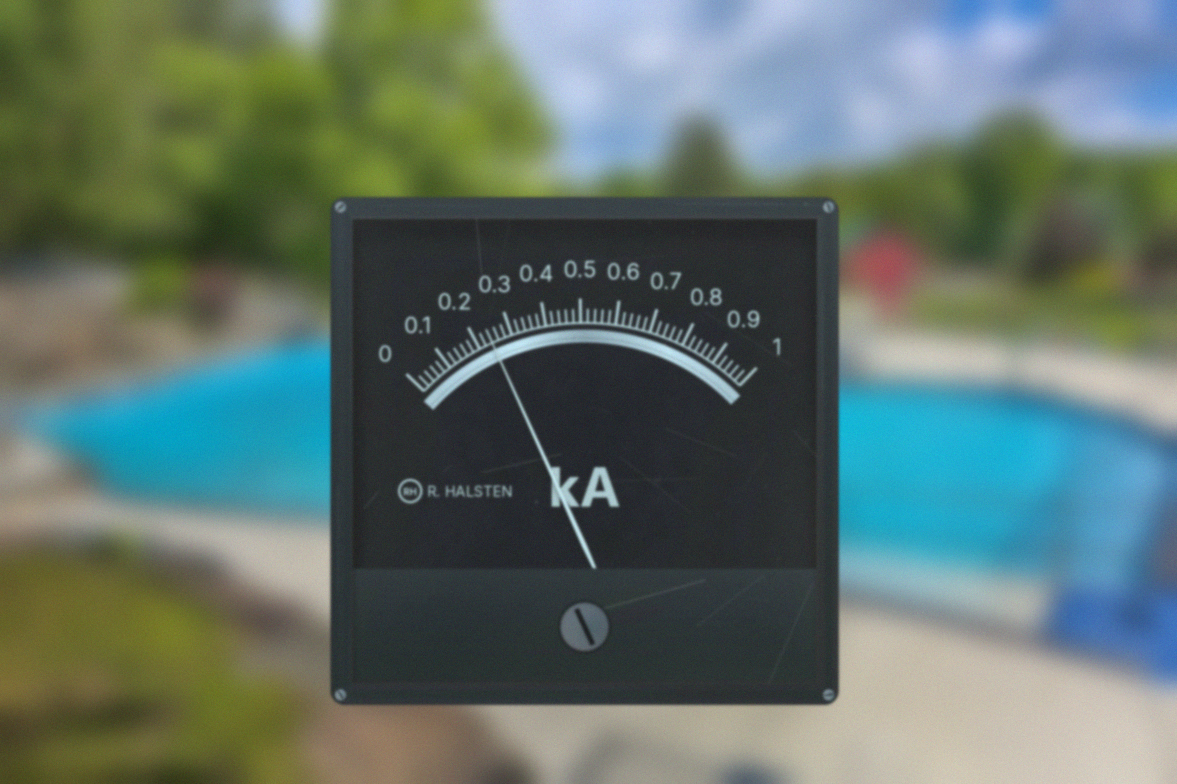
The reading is {"value": 0.24, "unit": "kA"}
